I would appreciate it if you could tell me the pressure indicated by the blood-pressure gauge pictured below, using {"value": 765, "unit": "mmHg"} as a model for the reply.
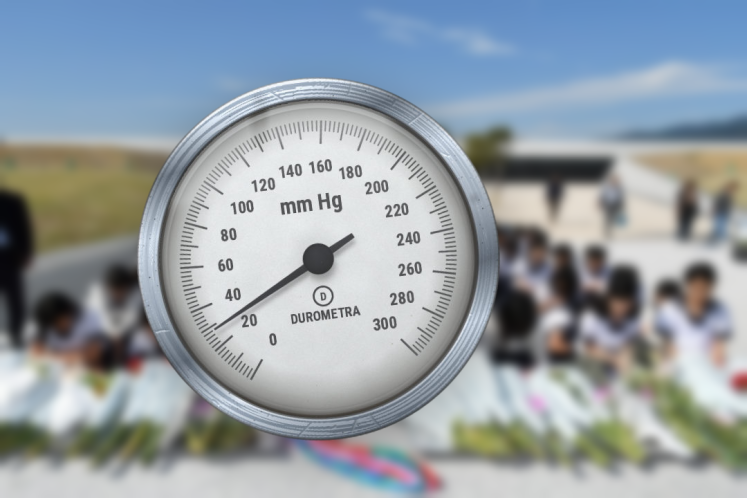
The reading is {"value": 28, "unit": "mmHg"}
